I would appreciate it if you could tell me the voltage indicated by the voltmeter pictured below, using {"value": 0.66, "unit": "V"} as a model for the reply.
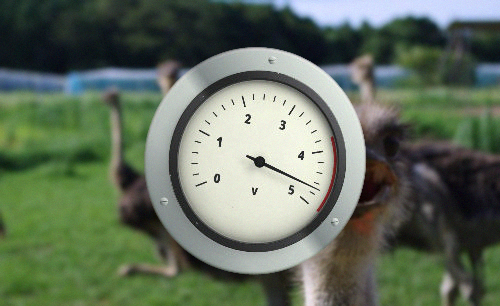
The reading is {"value": 4.7, "unit": "V"}
